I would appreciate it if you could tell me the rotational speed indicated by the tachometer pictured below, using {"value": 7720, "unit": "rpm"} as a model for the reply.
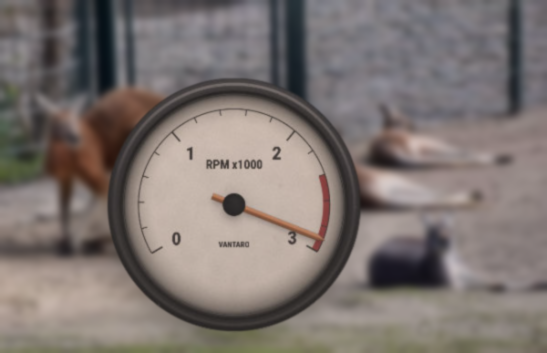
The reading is {"value": 2900, "unit": "rpm"}
